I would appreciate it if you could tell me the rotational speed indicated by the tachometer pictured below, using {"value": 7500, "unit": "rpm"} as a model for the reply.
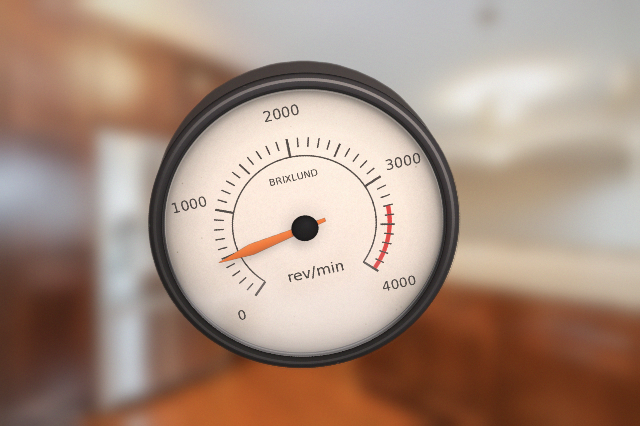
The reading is {"value": 500, "unit": "rpm"}
